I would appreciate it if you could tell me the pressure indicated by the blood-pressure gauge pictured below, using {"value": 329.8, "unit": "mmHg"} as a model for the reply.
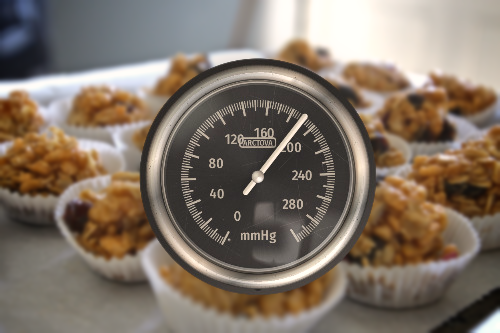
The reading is {"value": 190, "unit": "mmHg"}
